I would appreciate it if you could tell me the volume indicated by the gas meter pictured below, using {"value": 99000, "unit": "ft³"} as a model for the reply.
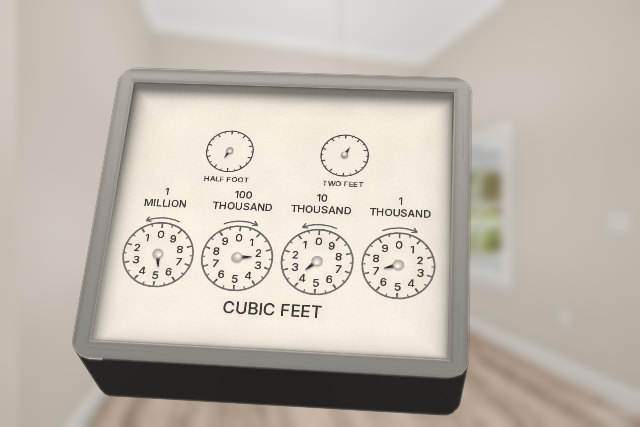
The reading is {"value": 523700, "unit": "ft³"}
